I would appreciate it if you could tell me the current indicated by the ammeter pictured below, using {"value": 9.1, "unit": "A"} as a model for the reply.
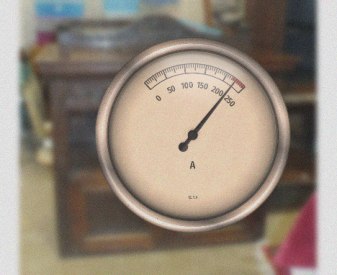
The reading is {"value": 225, "unit": "A"}
